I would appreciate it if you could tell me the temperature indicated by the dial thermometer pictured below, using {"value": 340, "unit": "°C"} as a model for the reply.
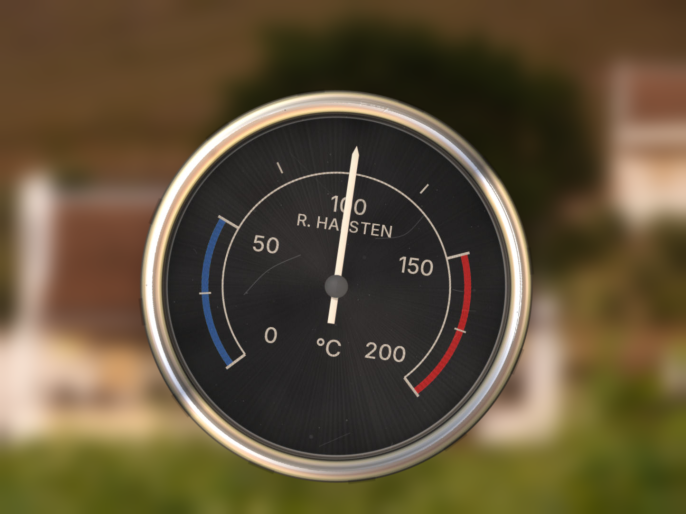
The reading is {"value": 100, "unit": "°C"}
